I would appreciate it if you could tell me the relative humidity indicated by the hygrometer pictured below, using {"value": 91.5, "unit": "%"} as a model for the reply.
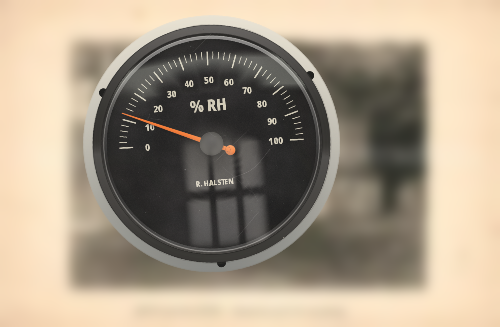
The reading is {"value": 12, "unit": "%"}
